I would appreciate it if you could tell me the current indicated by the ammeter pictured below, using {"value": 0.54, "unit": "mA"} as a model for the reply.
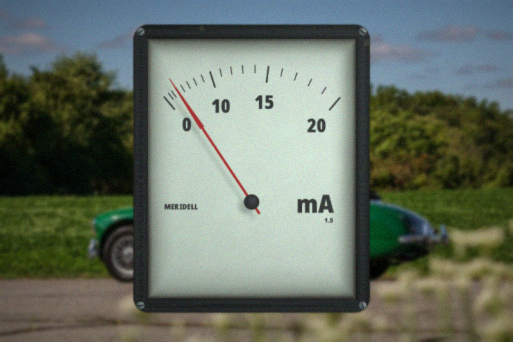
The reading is {"value": 5, "unit": "mA"}
